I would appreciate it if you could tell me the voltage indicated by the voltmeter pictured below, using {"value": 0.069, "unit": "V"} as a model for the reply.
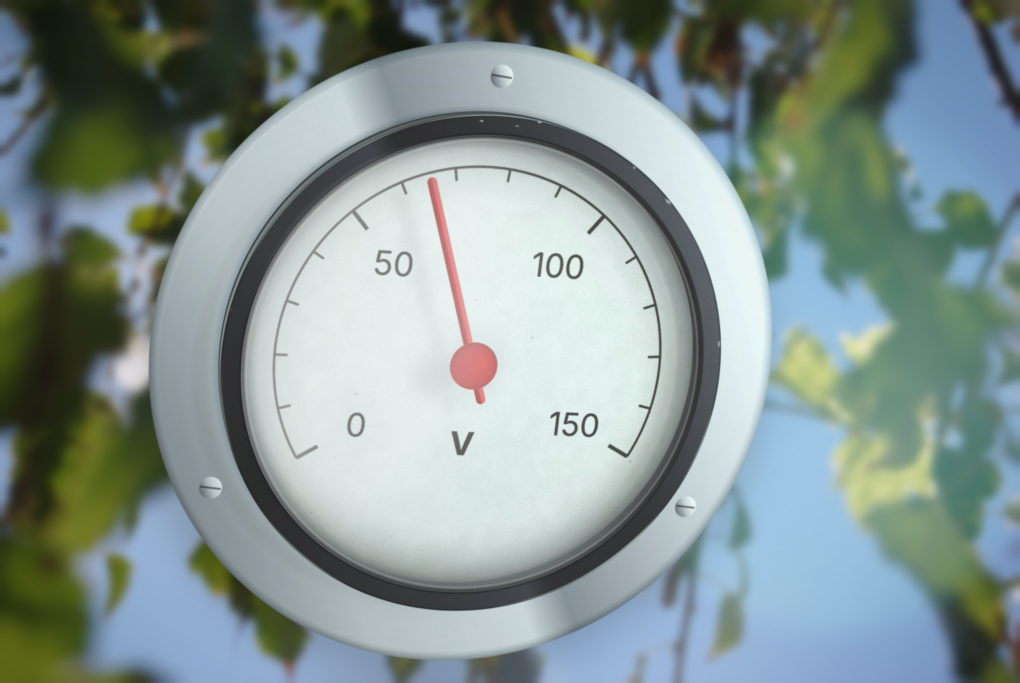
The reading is {"value": 65, "unit": "V"}
